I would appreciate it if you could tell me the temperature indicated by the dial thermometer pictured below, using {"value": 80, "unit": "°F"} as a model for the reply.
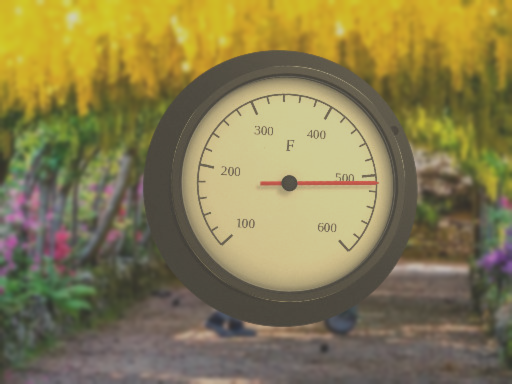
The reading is {"value": 510, "unit": "°F"}
